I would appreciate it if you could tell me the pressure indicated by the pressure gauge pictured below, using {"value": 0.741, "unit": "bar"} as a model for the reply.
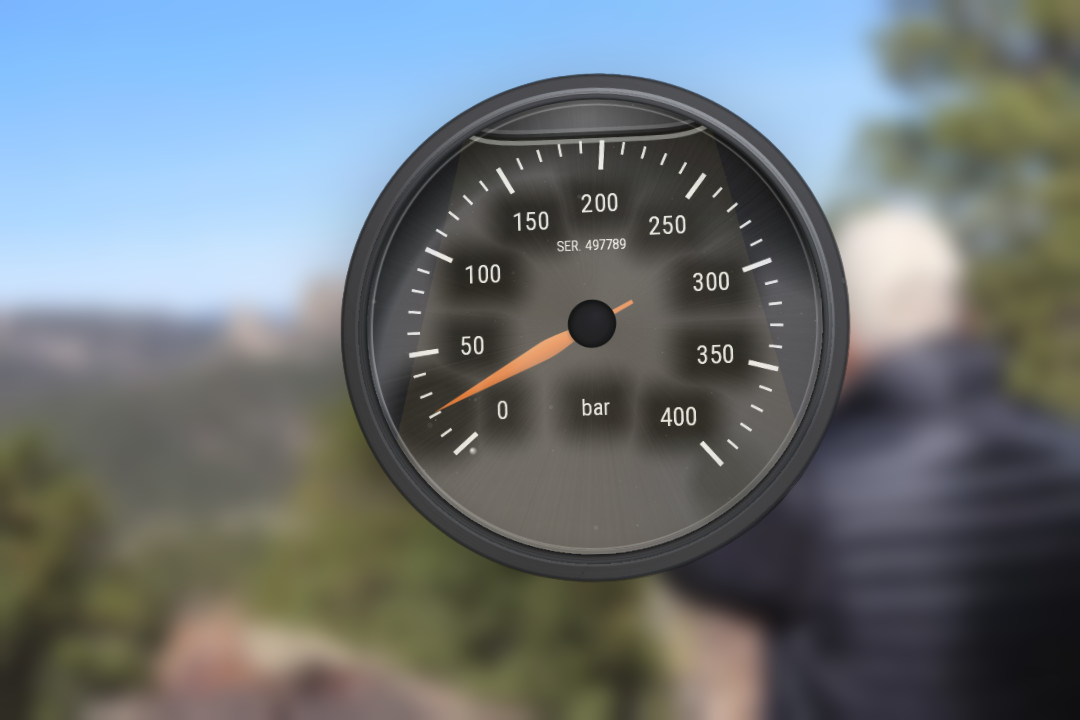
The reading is {"value": 20, "unit": "bar"}
